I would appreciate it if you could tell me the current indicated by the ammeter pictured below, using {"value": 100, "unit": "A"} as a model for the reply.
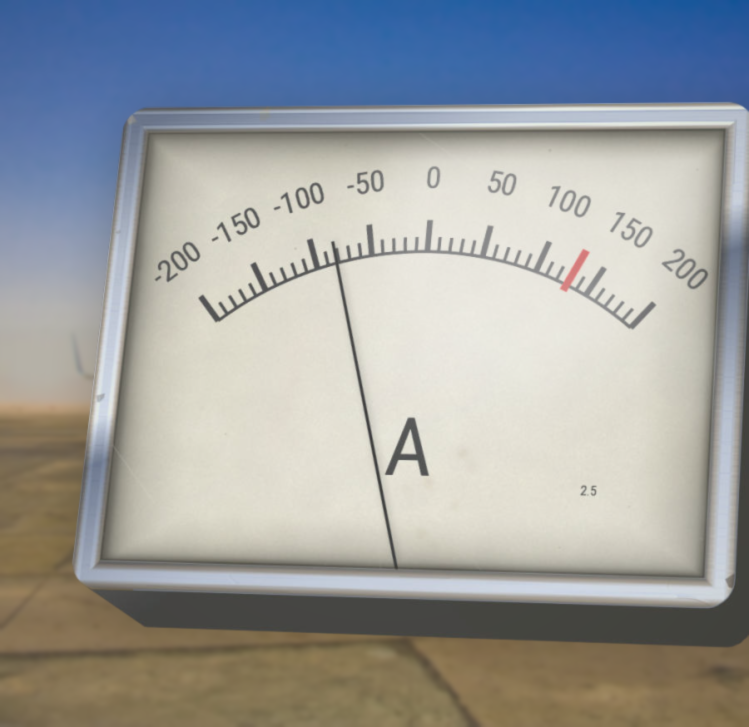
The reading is {"value": -80, "unit": "A"}
